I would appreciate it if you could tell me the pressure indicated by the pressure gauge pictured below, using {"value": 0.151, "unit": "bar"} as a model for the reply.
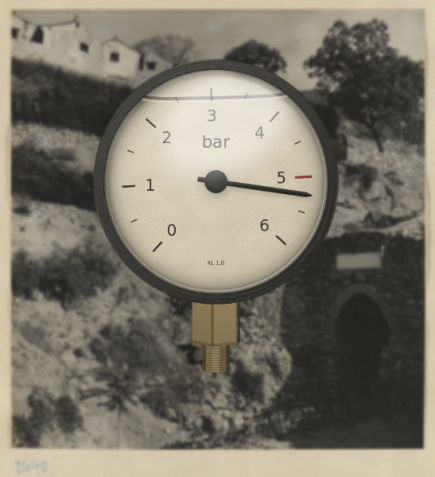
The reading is {"value": 5.25, "unit": "bar"}
